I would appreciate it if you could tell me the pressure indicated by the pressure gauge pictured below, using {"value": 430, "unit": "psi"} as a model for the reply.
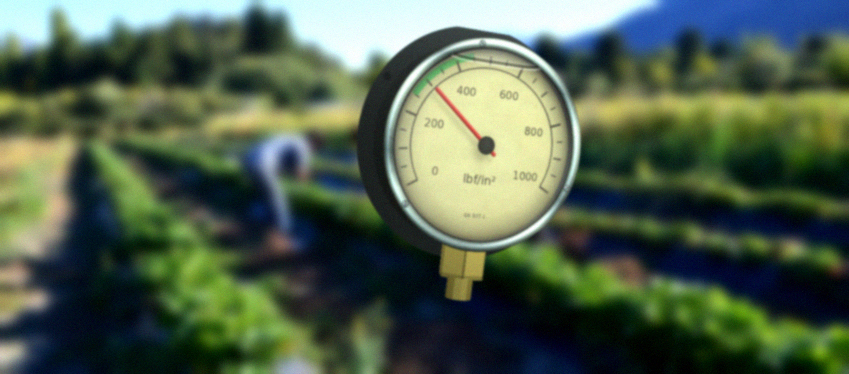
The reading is {"value": 300, "unit": "psi"}
